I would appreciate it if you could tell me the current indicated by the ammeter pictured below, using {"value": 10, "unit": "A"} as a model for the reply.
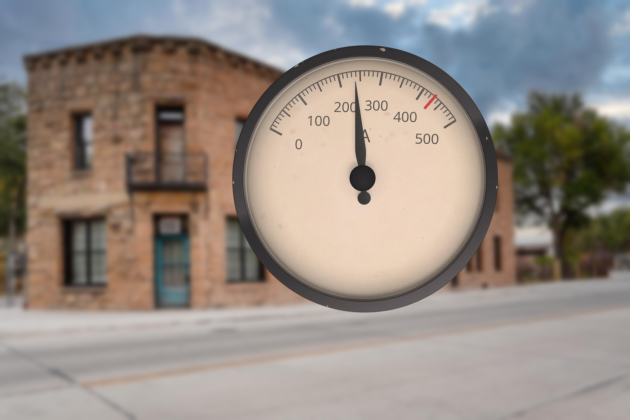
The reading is {"value": 240, "unit": "A"}
